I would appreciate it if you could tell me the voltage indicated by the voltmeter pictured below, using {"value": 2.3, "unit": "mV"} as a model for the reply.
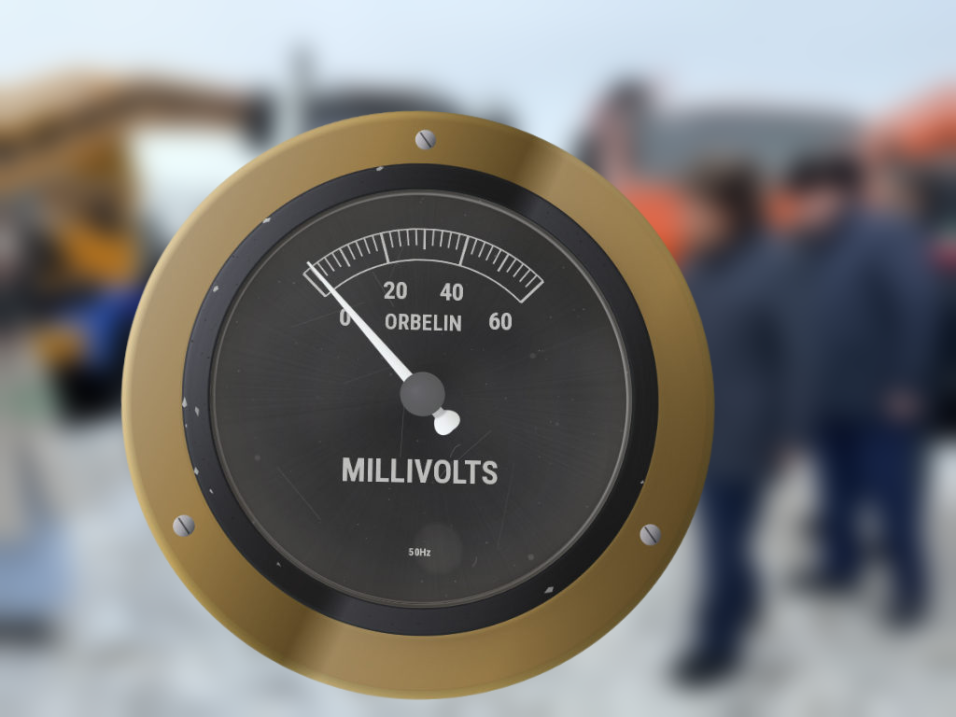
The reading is {"value": 2, "unit": "mV"}
